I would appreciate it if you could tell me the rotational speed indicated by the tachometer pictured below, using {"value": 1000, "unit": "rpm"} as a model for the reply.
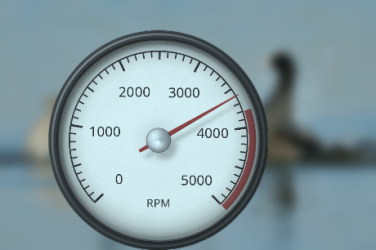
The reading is {"value": 3600, "unit": "rpm"}
